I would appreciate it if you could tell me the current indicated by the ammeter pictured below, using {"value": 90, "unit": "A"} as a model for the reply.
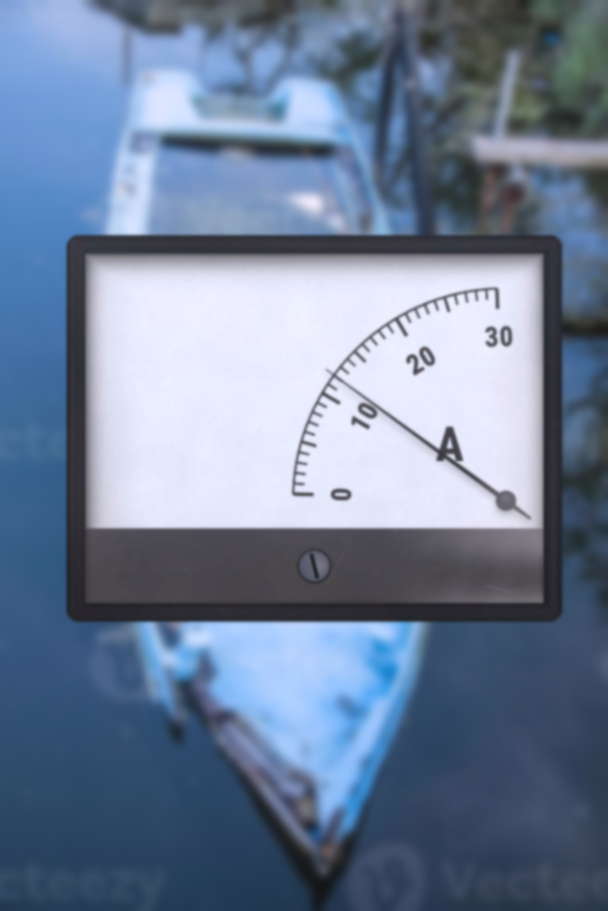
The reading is {"value": 12, "unit": "A"}
